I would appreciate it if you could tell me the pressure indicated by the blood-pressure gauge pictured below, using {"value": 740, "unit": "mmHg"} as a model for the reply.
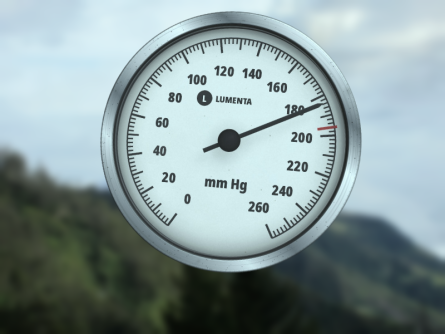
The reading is {"value": 184, "unit": "mmHg"}
